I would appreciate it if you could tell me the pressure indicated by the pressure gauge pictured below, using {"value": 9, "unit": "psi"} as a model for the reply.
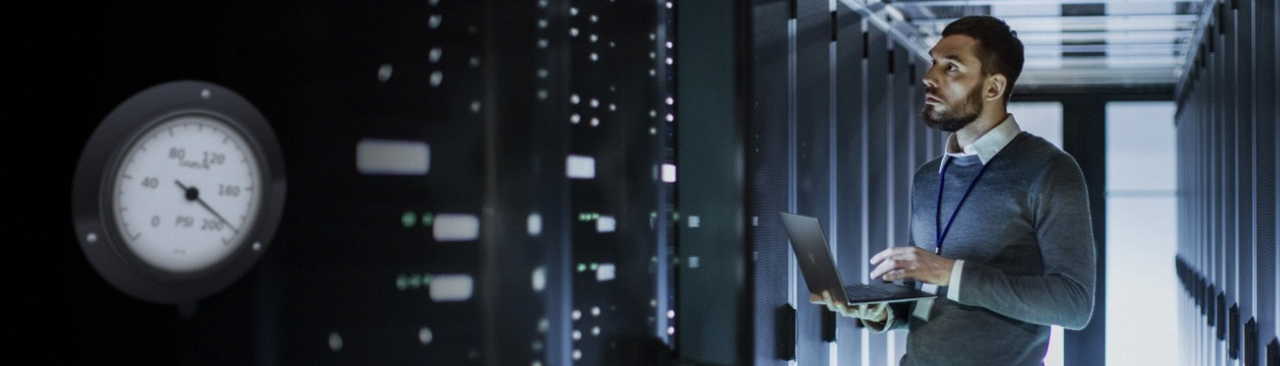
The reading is {"value": 190, "unit": "psi"}
